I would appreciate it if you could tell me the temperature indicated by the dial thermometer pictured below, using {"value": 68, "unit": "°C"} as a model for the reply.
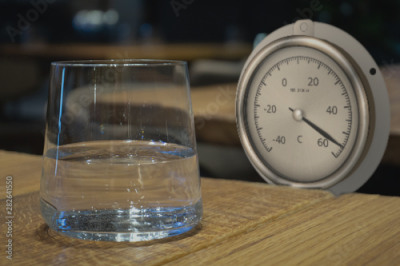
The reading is {"value": 55, "unit": "°C"}
